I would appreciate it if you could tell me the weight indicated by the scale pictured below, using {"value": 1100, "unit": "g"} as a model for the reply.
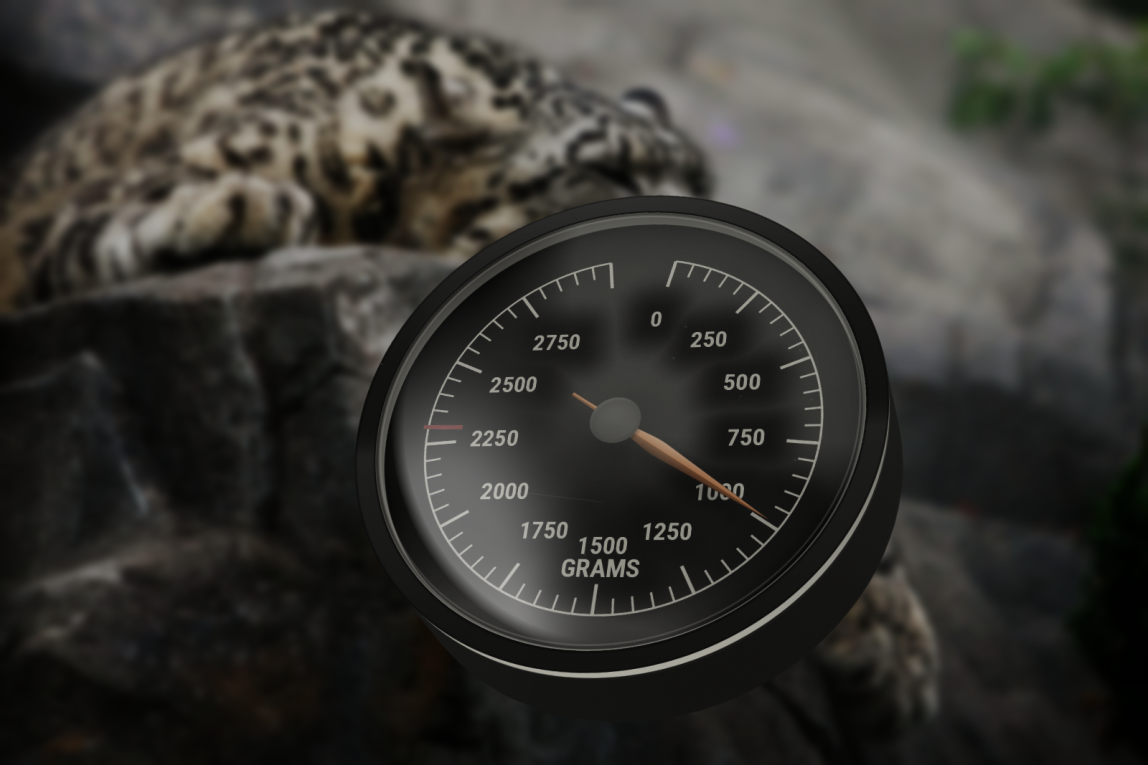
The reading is {"value": 1000, "unit": "g"}
